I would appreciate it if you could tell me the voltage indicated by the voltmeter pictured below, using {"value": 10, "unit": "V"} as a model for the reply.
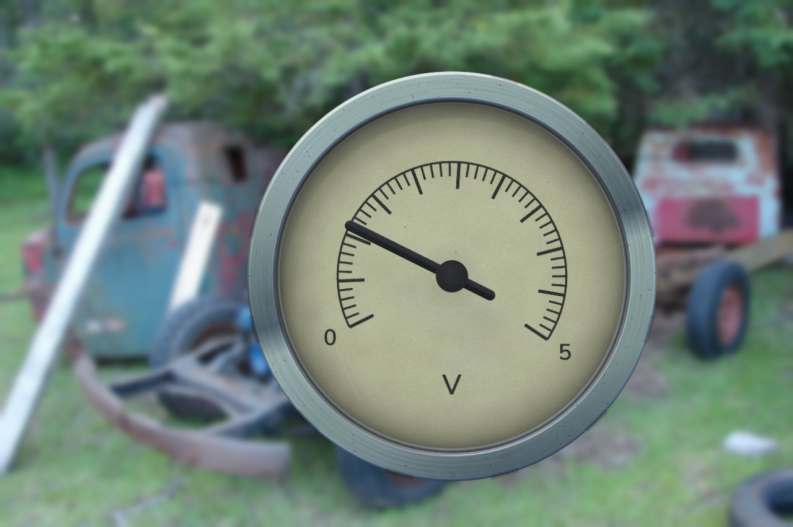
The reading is {"value": 1.1, "unit": "V"}
